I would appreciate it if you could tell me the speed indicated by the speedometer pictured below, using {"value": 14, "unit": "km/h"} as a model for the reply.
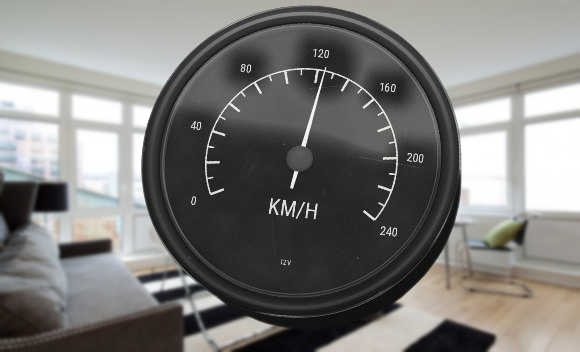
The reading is {"value": 125, "unit": "km/h"}
